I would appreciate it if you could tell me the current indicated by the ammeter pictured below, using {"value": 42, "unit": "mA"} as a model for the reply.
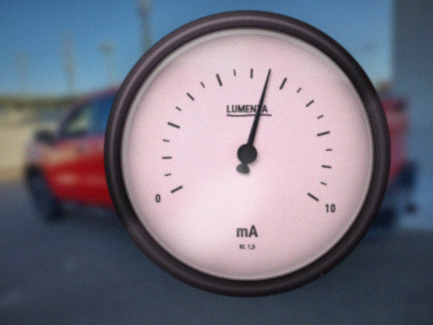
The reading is {"value": 5.5, "unit": "mA"}
